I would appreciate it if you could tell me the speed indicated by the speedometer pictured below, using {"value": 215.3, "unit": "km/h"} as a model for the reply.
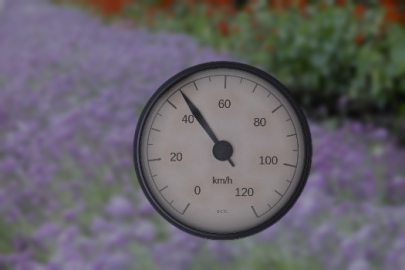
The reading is {"value": 45, "unit": "km/h"}
